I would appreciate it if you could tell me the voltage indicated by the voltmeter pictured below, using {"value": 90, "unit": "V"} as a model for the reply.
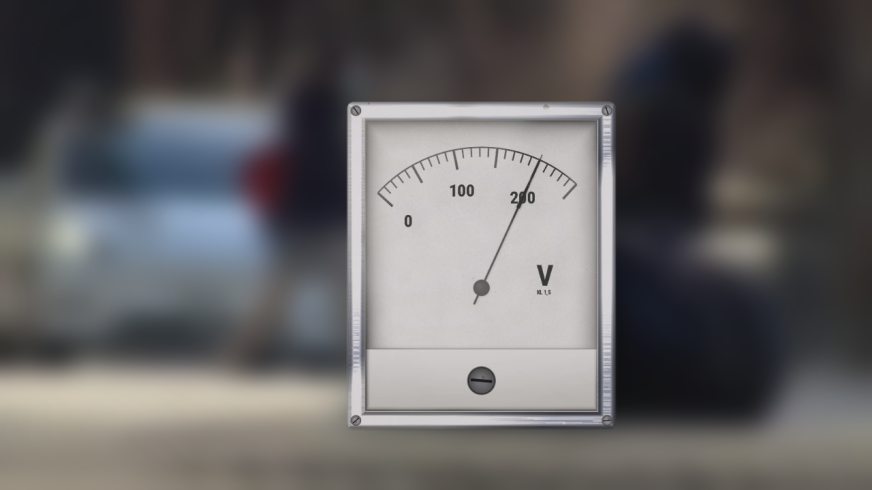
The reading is {"value": 200, "unit": "V"}
